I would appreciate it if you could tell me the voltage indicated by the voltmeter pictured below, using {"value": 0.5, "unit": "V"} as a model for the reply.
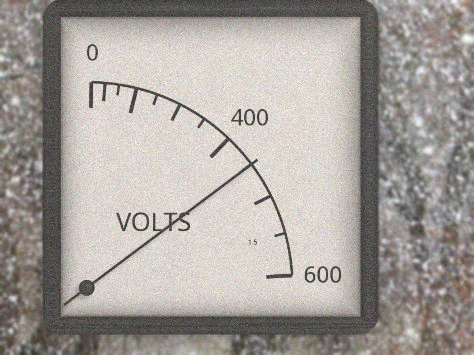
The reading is {"value": 450, "unit": "V"}
